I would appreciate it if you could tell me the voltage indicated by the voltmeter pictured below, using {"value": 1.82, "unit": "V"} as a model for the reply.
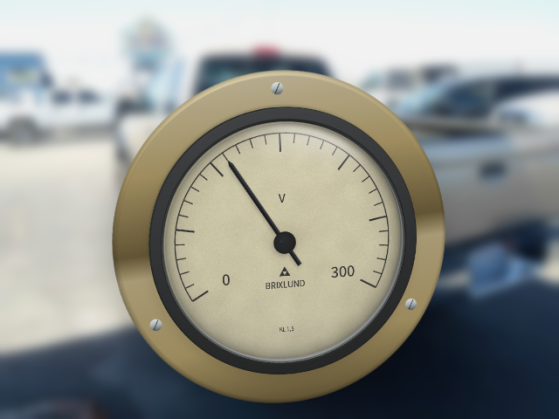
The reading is {"value": 110, "unit": "V"}
